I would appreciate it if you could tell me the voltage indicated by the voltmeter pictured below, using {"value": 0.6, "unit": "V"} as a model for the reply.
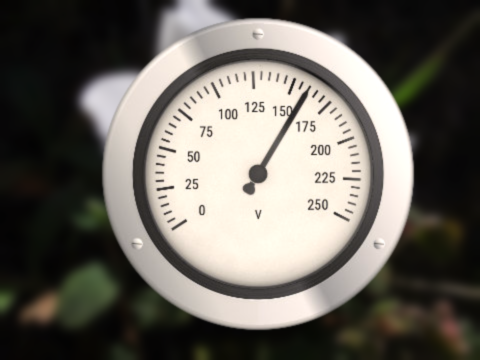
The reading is {"value": 160, "unit": "V"}
